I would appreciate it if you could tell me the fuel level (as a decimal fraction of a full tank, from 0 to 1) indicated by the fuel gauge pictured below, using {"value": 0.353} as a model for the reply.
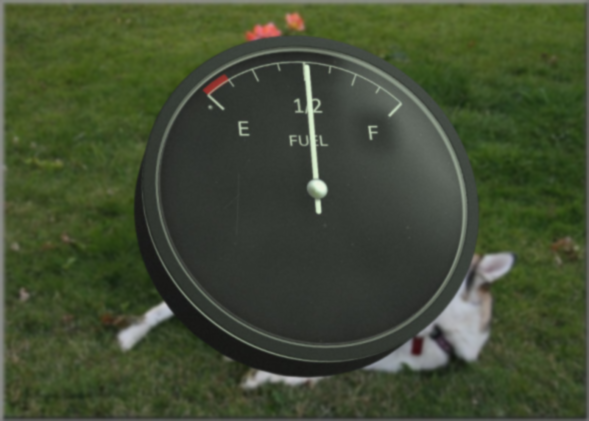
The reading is {"value": 0.5}
